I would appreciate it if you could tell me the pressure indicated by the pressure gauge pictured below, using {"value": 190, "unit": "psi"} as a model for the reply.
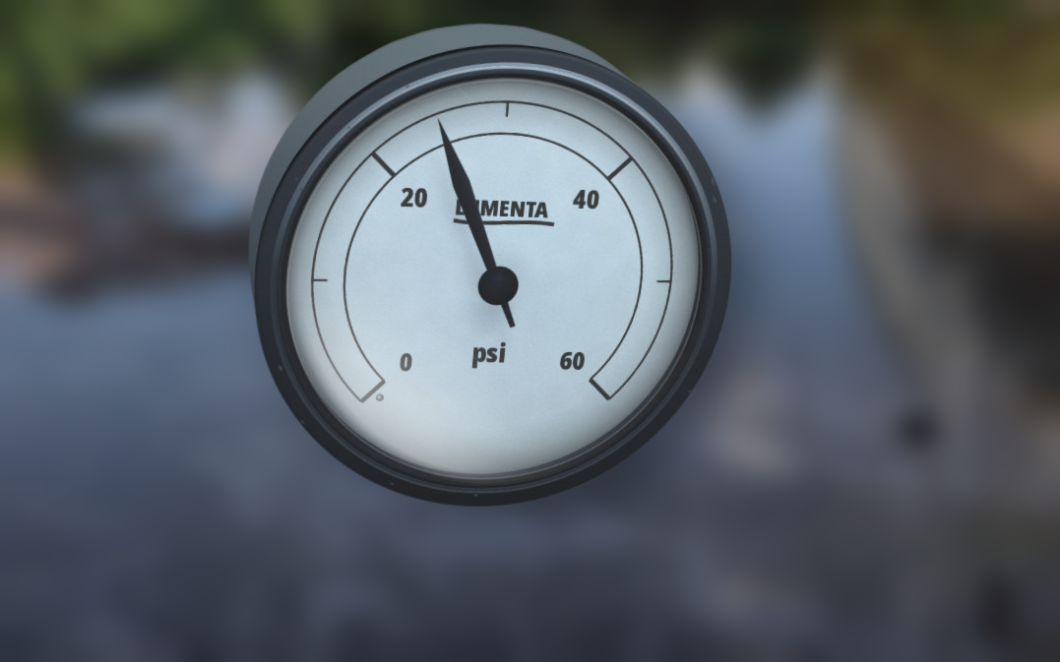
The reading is {"value": 25, "unit": "psi"}
